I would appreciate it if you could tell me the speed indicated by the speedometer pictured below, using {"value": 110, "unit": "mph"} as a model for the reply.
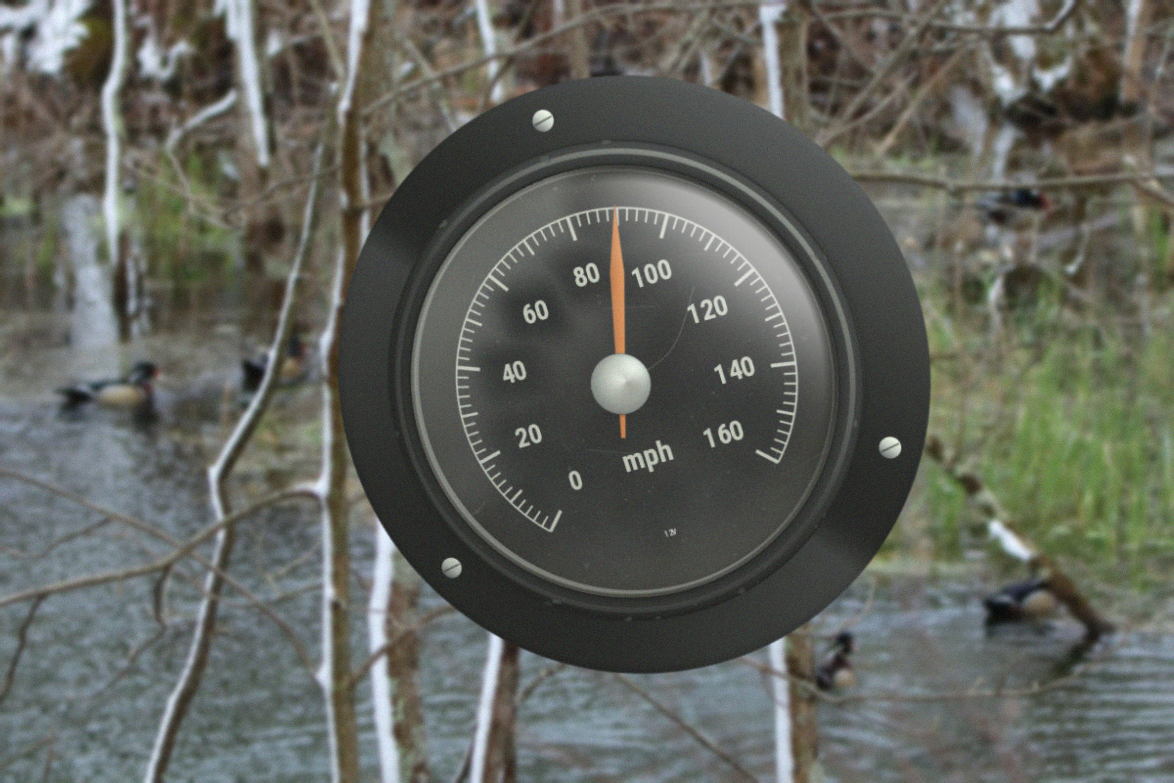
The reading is {"value": 90, "unit": "mph"}
